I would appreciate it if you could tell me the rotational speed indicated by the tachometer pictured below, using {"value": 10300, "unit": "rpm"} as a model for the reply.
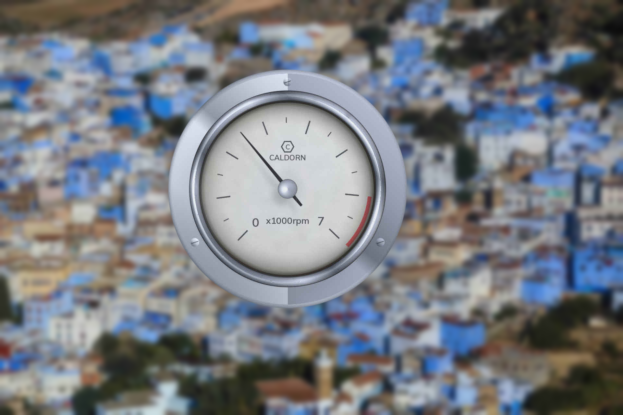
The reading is {"value": 2500, "unit": "rpm"}
